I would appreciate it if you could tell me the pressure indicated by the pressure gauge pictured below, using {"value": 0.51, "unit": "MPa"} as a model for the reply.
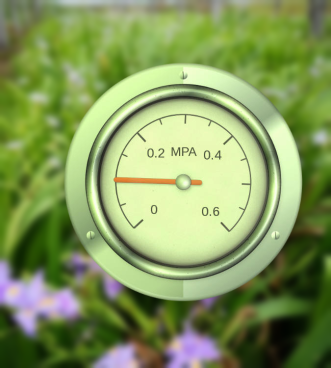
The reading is {"value": 0.1, "unit": "MPa"}
